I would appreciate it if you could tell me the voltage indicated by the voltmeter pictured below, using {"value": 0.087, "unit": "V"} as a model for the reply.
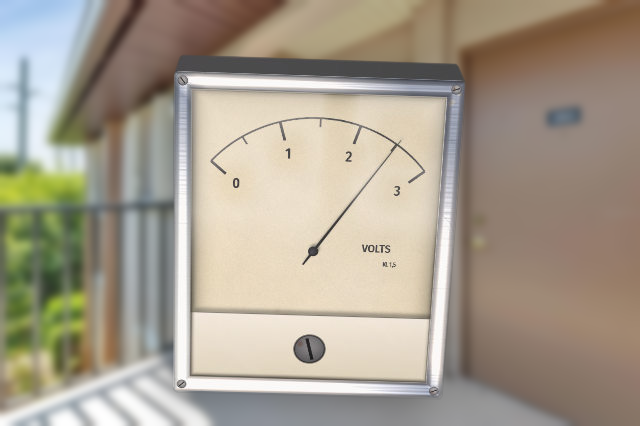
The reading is {"value": 2.5, "unit": "V"}
